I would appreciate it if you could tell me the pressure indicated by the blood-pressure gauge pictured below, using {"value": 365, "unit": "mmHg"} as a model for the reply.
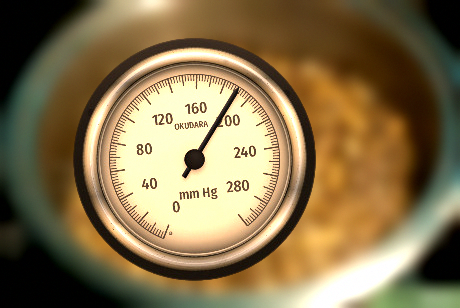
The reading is {"value": 190, "unit": "mmHg"}
